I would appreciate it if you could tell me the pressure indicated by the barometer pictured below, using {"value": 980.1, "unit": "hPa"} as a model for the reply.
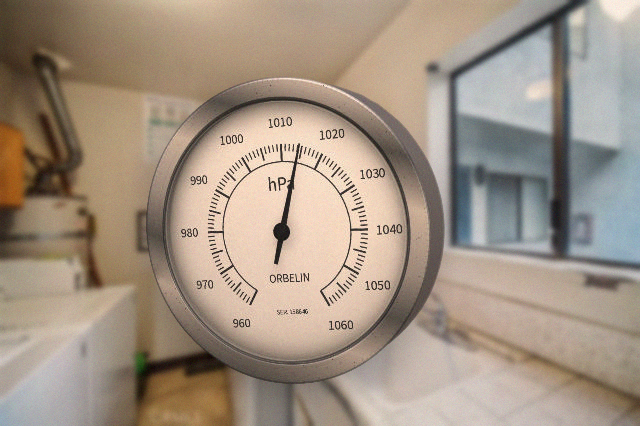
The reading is {"value": 1015, "unit": "hPa"}
